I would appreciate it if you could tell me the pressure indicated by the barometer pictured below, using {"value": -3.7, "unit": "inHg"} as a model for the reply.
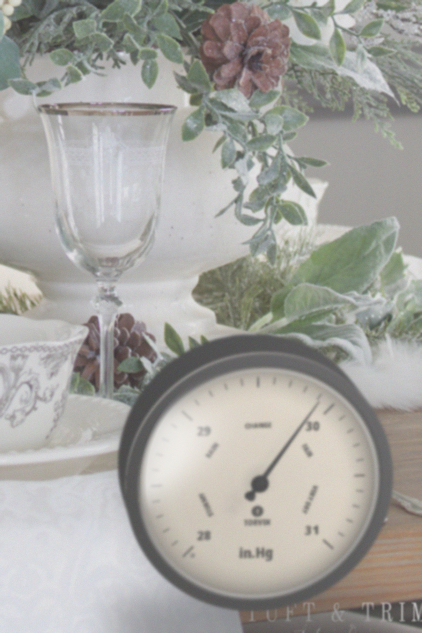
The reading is {"value": 29.9, "unit": "inHg"}
